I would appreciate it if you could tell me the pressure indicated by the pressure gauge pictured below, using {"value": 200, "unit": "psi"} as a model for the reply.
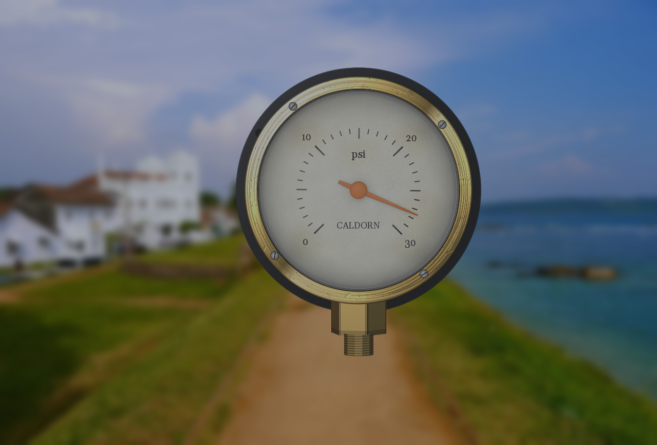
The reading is {"value": 27.5, "unit": "psi"}
